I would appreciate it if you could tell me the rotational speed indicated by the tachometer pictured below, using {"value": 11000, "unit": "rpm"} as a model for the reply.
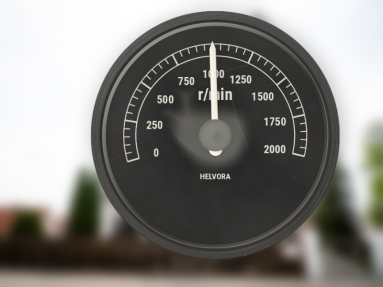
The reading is {"value": 1000, "unit": "rpm"}
